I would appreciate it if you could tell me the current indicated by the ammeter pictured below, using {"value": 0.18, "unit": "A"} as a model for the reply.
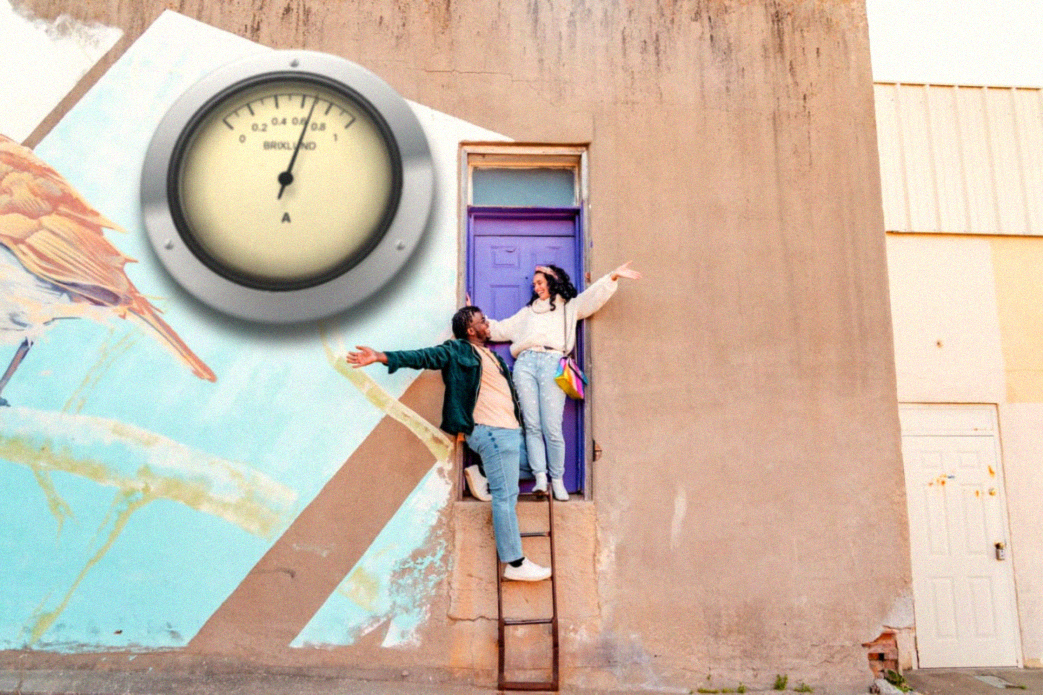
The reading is {"value": 0.7, "unit": "A"}
